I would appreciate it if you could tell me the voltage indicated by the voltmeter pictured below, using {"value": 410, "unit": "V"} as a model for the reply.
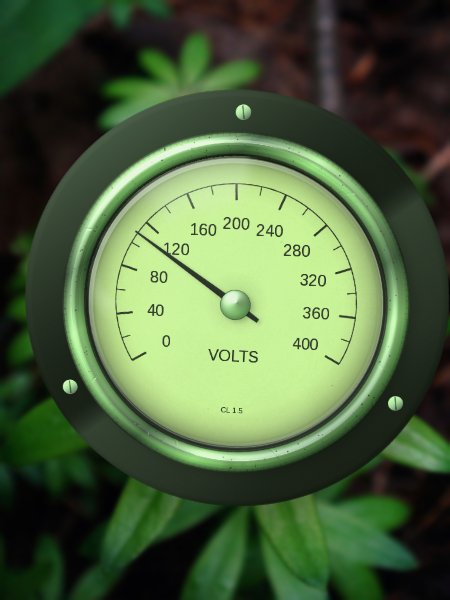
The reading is {"value": 110, "unit": "V"}
